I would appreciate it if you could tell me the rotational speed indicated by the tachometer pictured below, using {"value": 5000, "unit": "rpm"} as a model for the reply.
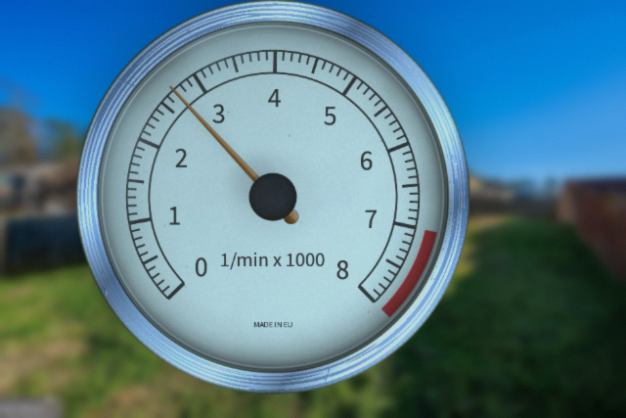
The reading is {"value": 2700, "unit": "rpm"}
